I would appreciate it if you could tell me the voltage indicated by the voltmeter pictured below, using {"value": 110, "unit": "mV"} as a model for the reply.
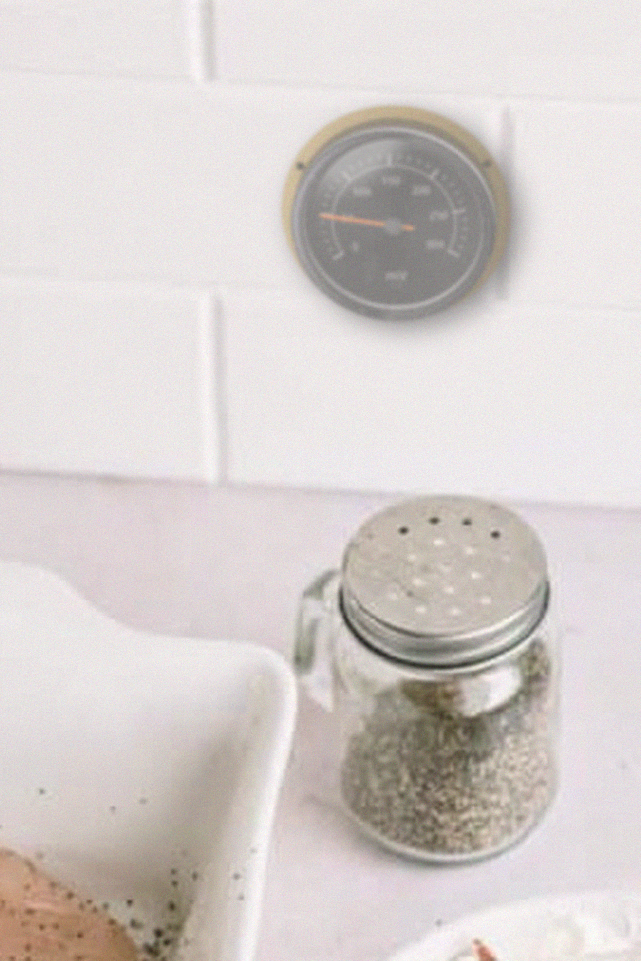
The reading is {"value": 50, "unit": "mV"}
